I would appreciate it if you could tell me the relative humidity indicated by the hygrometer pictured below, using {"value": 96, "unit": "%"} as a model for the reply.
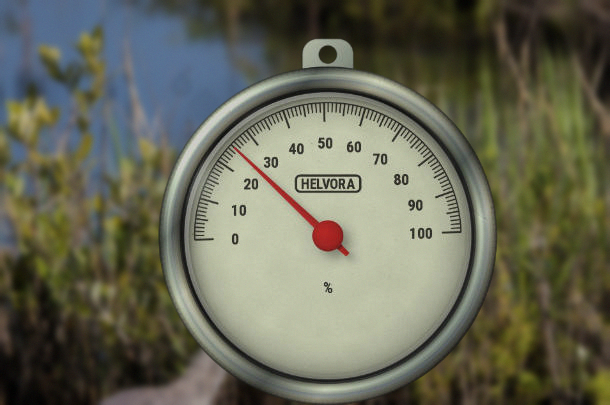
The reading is {"value": 25, "unit": "%"}
